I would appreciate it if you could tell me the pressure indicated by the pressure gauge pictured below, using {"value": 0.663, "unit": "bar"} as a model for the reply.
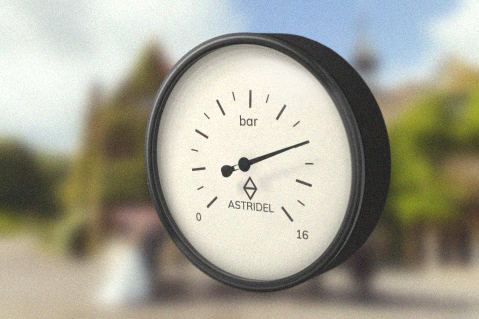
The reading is {"value": 12, "unit": "bar"}
